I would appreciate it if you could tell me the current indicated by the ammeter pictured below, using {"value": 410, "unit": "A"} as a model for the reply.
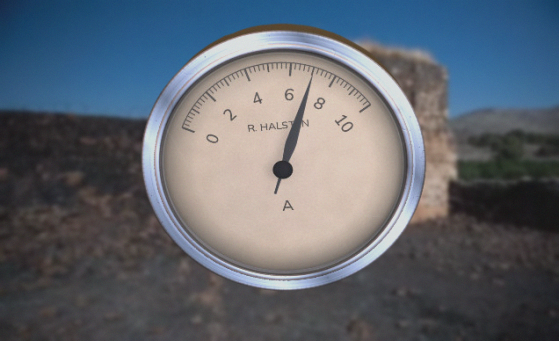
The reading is {"value": 7, "unit": "A"}
